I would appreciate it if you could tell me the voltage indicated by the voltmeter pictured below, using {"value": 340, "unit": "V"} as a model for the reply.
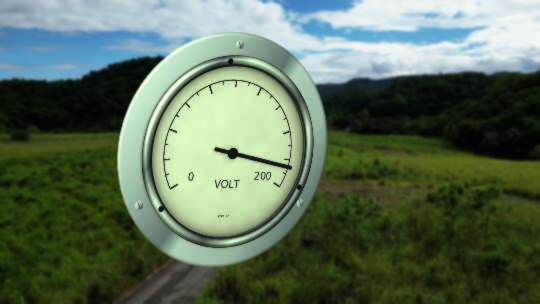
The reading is {"value": 185, "unit": "V"}
